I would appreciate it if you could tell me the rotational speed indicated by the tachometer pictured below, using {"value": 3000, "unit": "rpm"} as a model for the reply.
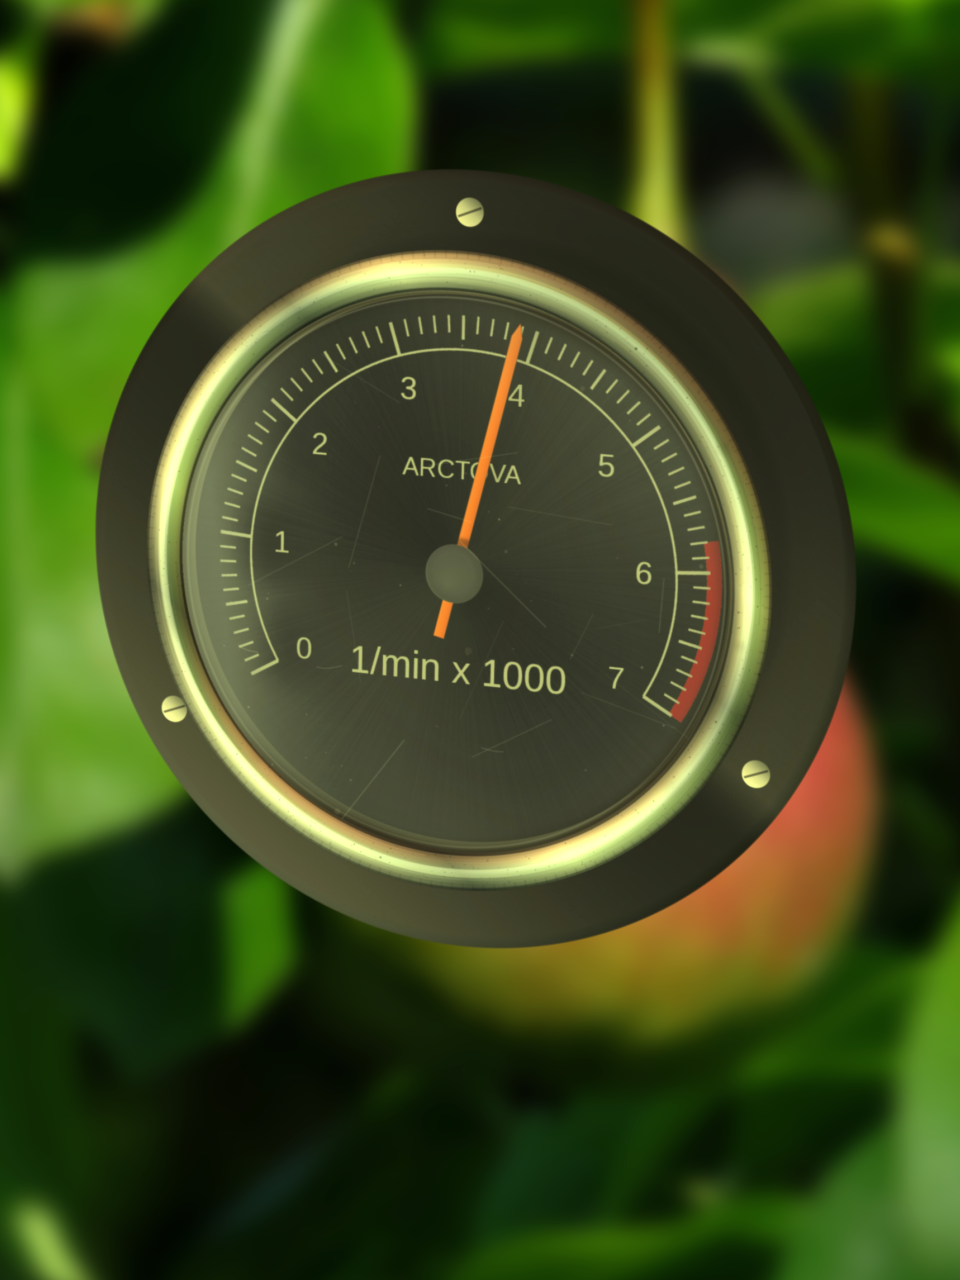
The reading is {"value": 3900, "unit": "rpm"}
